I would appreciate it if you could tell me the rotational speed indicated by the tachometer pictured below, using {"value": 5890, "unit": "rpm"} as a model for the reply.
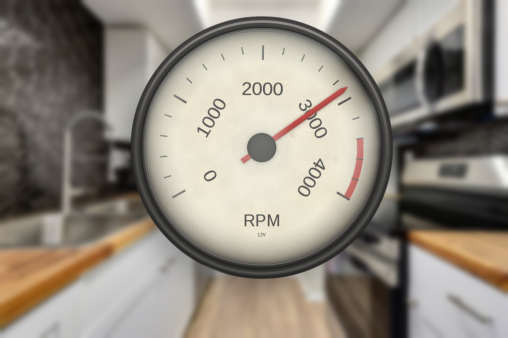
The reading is {"value": 2900, "unit": "rpm"}
